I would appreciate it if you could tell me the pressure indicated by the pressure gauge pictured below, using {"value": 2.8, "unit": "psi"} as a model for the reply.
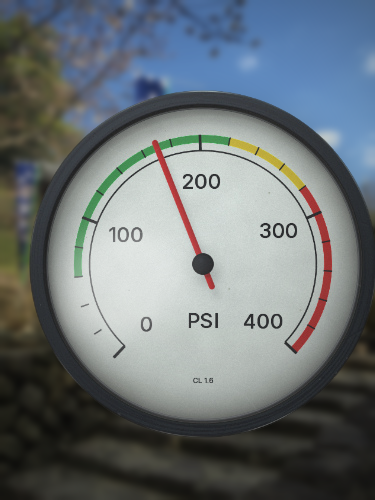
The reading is {"value": 170, "unit": "psi"}
